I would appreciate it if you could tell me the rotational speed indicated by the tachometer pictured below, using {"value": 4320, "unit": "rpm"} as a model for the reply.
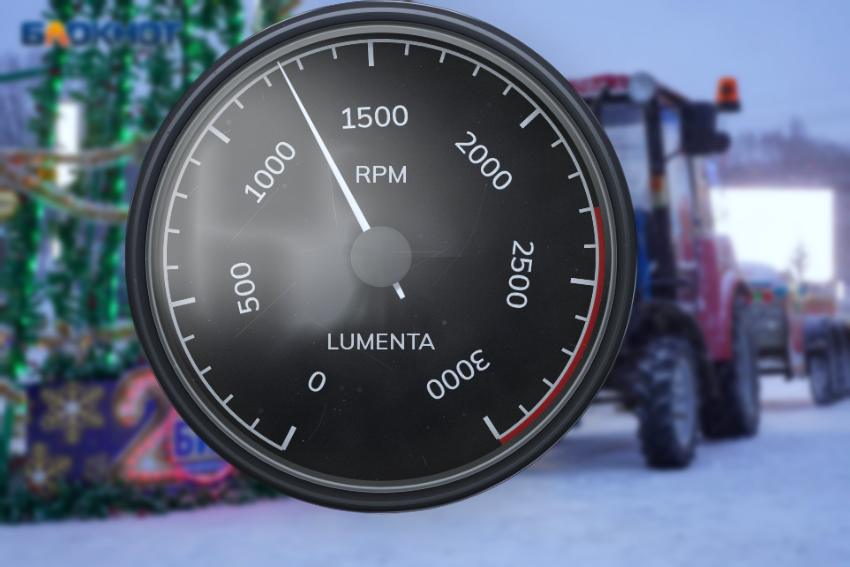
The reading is {"value": 1250, "unit": "rpm"}
